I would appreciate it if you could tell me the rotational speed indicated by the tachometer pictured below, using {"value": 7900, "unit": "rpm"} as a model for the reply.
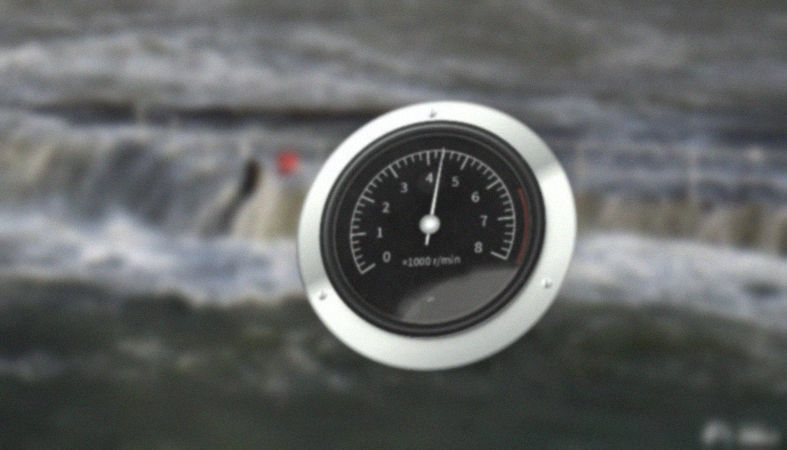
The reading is {"value": 4400, "unit": "rpm"}
